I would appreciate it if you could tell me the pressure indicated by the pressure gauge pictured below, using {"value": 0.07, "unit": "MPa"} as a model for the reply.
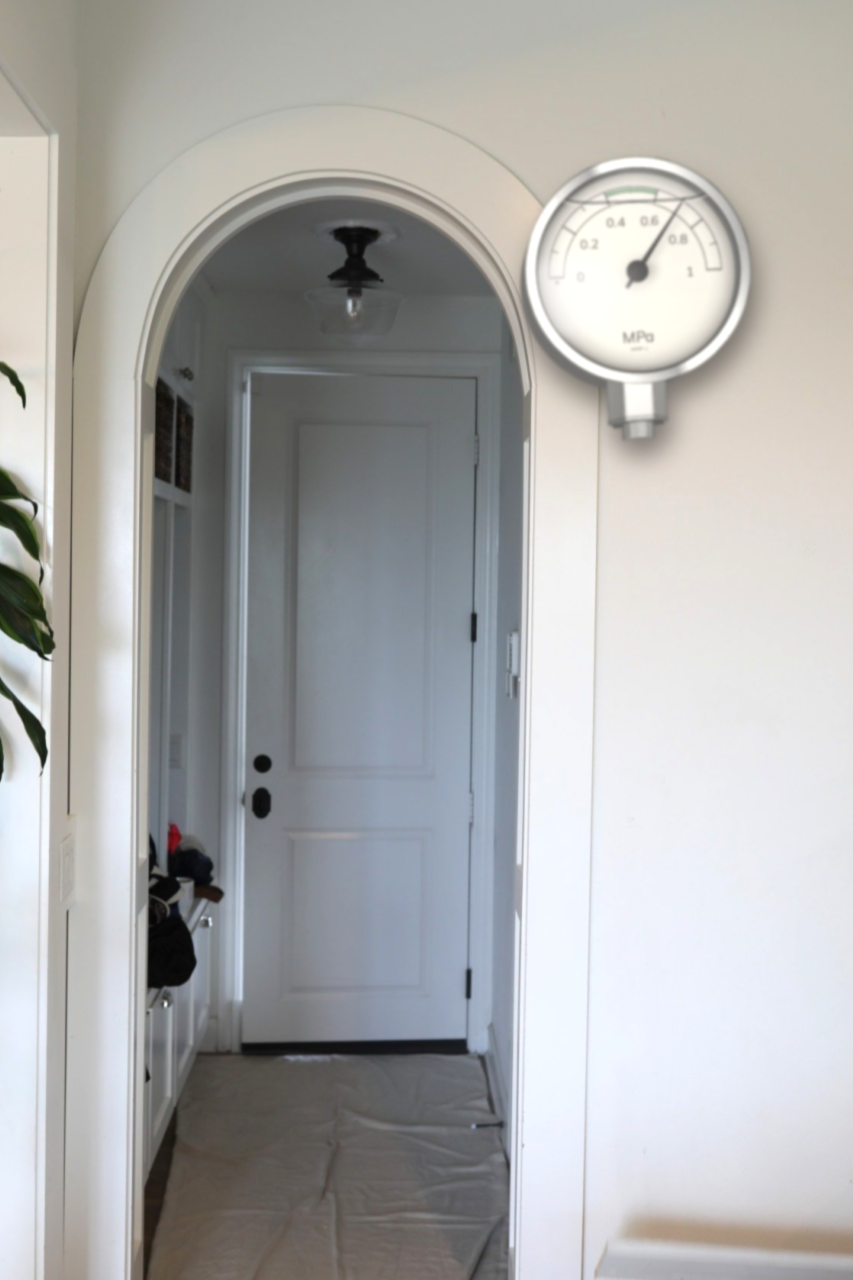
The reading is {"value": 0.7, "unit": "MPa"}
